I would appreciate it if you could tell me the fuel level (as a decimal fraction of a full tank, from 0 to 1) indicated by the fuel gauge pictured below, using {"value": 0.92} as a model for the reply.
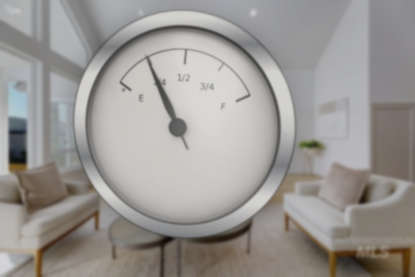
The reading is {"value": 0.25}
